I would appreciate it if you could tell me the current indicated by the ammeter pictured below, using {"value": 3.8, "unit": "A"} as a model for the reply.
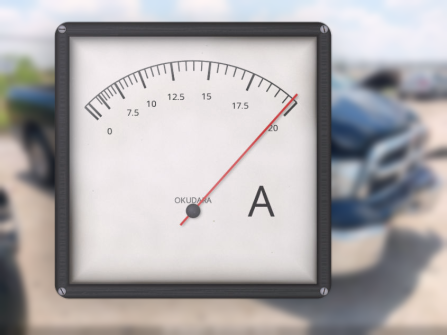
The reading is {"value": 19.75, "unit": "A"}
